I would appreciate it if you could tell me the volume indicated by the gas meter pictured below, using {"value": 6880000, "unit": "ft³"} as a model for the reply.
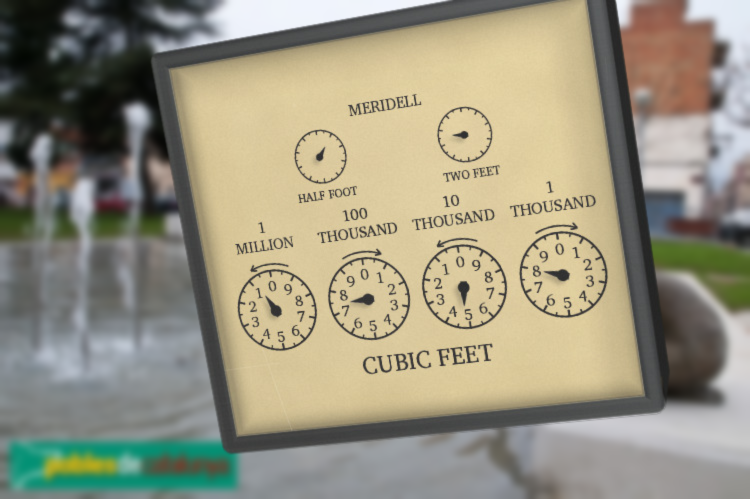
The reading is {"value": 74800, "unit": "ft³"}
